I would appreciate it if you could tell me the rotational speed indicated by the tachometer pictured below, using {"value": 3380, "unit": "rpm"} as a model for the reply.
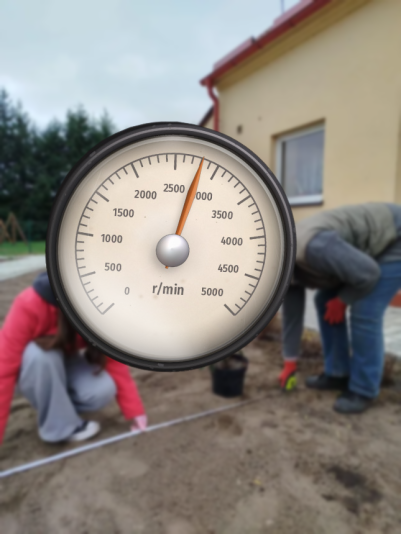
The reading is {"value": 2800, "unit": "rpm"}
